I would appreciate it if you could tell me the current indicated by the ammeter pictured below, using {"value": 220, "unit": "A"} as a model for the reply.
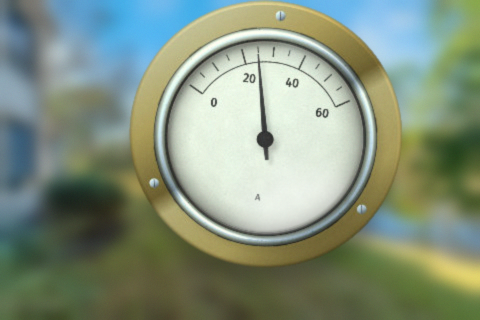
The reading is {"value": 25, "unit": "A"}
